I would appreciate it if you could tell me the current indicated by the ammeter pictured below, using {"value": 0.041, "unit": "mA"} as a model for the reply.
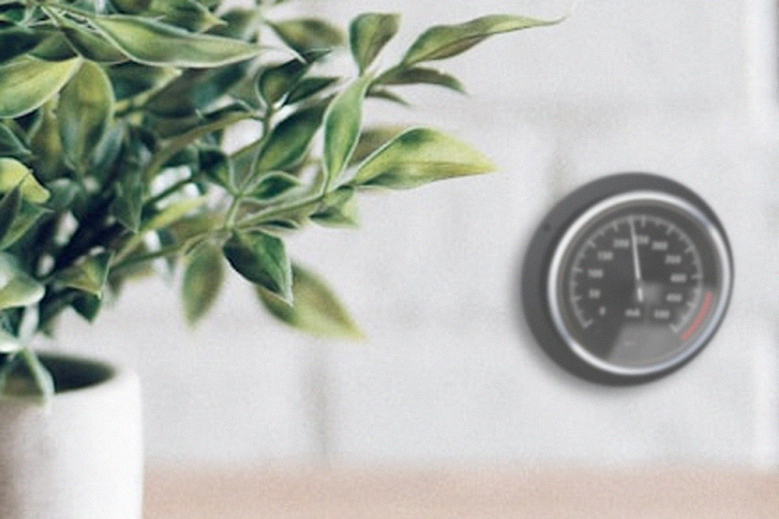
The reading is {"value": 225, "unit": "mA"}
